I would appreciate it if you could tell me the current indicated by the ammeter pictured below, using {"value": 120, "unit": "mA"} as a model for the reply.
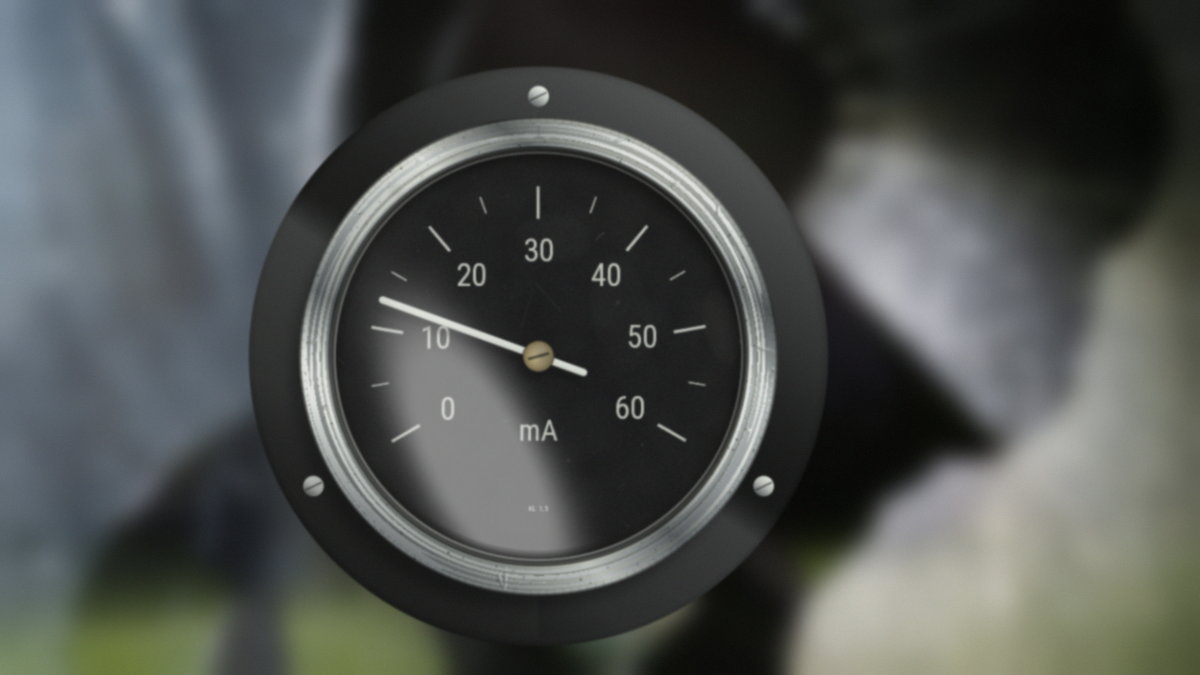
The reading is {"value": 12.5, "unit": "mA"}
